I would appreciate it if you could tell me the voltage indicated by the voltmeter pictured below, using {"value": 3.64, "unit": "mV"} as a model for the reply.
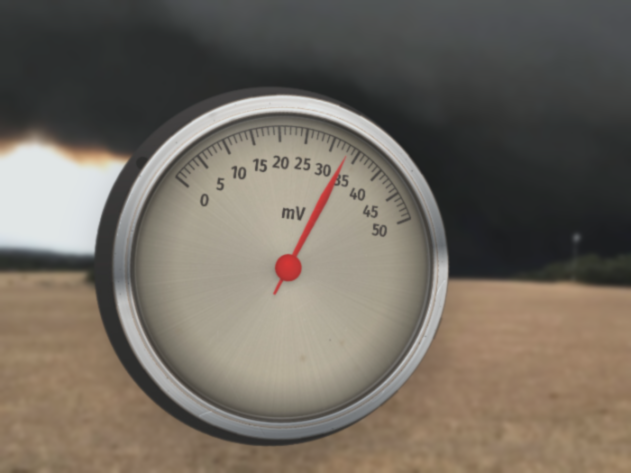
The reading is {"value": 33, "unit": "mV"}
